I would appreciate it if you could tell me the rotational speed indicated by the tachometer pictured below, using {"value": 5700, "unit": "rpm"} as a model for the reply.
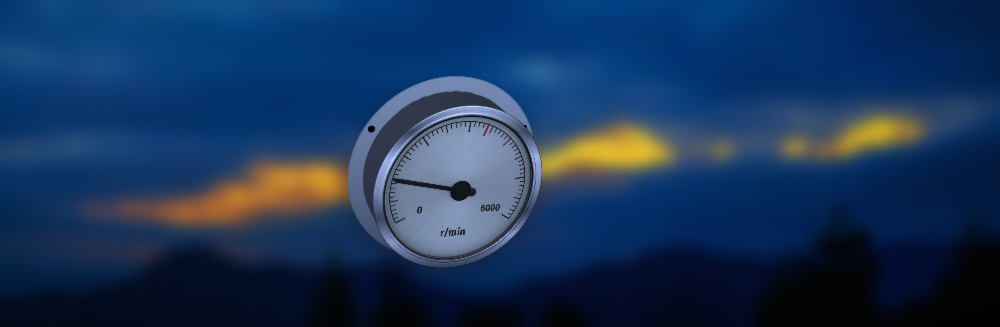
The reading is {"value": 1000, "unit": "rpm"}
